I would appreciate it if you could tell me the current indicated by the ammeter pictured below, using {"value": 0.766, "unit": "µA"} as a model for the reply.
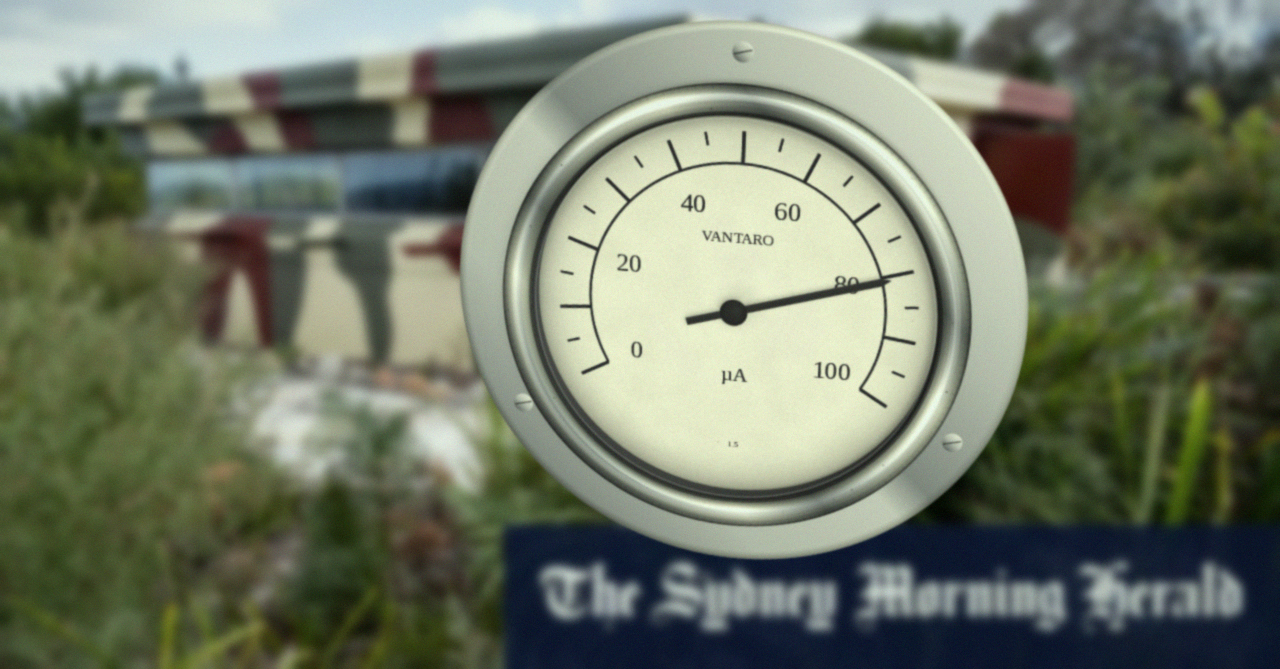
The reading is {"value": 80, "unit": "µA"}
